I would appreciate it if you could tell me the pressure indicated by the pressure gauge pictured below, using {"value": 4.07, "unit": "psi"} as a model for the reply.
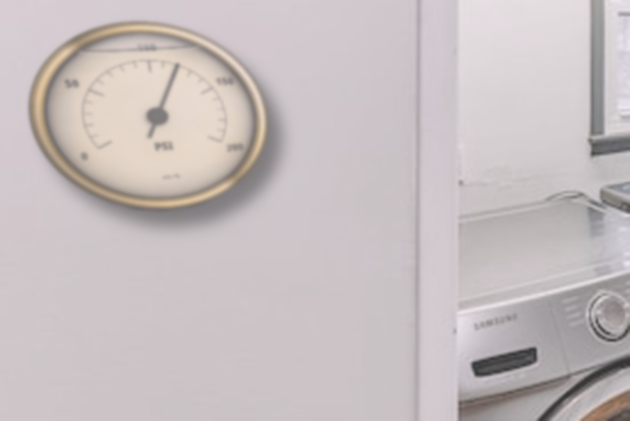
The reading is {"value": 120, "unit": "psi"}
